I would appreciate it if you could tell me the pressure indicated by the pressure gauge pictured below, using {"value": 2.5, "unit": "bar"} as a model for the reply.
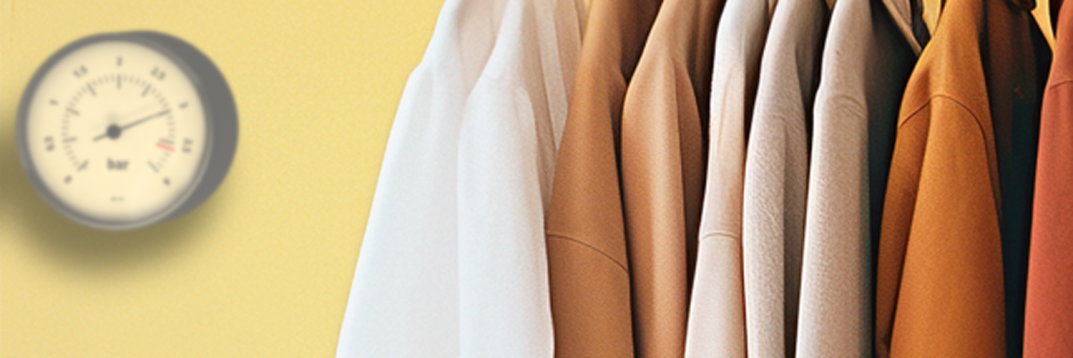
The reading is {"value": 3, "unit": "bar"}
